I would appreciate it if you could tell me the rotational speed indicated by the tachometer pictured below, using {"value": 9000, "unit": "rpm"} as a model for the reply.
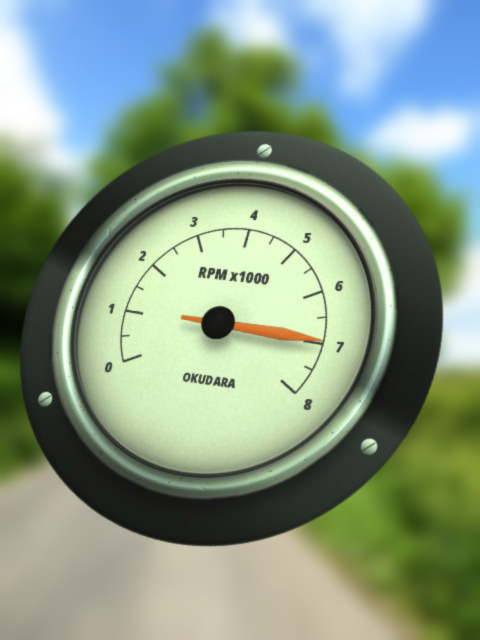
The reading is {"value": 7000, "unit": "rpm"}
